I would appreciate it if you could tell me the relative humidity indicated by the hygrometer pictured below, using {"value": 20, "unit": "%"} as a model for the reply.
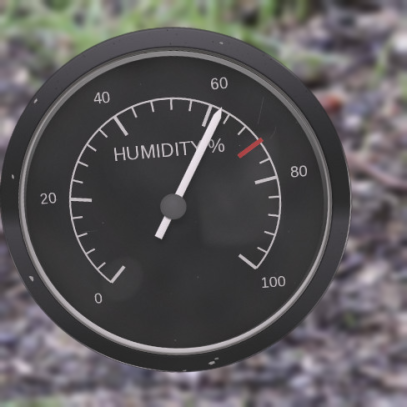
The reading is {"value": 62, "unit": "%"}
